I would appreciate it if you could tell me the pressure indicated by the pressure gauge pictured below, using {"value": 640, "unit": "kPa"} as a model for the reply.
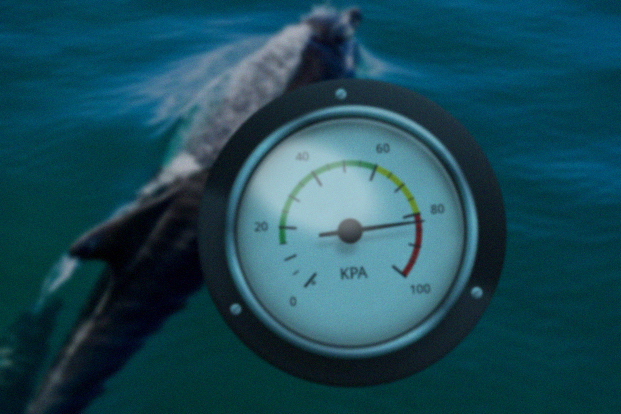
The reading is {"value": 82.5, "unit": "kPa"}
